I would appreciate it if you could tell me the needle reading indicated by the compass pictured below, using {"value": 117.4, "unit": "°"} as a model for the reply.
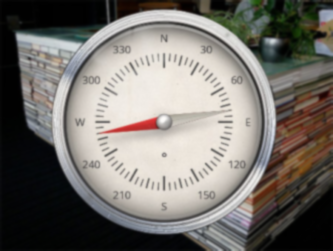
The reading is {"value": 260, "unit": "°"}
